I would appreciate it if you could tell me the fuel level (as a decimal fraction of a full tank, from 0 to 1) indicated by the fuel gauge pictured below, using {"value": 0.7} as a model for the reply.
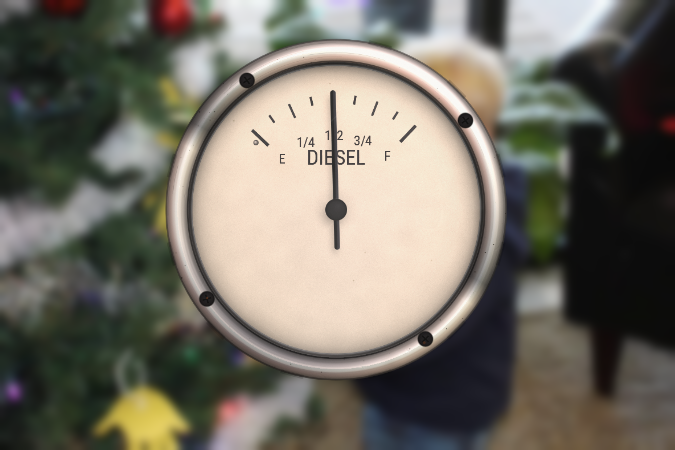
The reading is {"value": 0.5}
